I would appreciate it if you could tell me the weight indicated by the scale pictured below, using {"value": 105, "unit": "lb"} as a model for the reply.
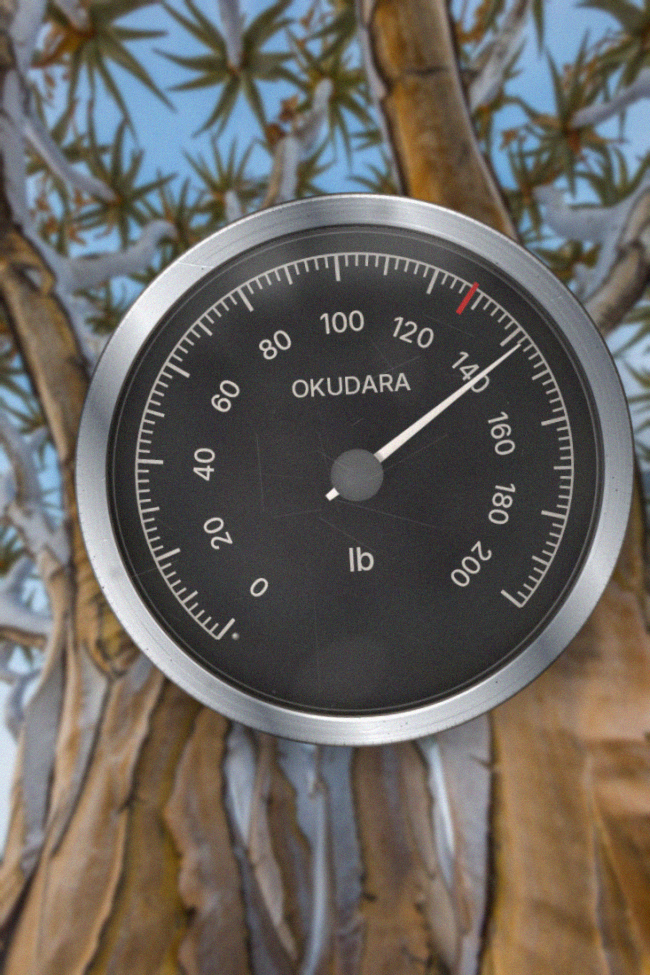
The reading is {"value": 142, "unit": "lb"}
